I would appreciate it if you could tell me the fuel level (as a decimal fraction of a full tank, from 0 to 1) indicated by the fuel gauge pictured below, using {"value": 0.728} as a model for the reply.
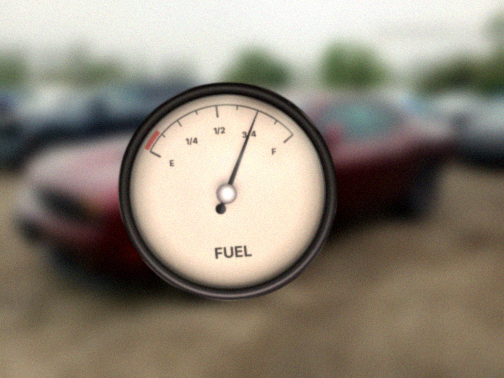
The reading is {"value": 0.75}
